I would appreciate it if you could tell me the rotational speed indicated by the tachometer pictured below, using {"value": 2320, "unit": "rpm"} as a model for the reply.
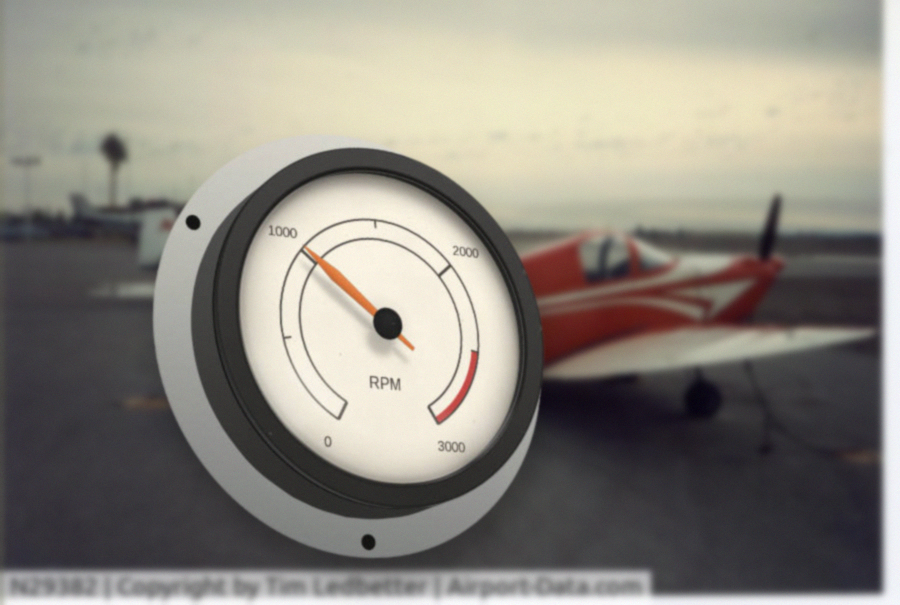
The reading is {"value": 1000, "unit": "rpm"}
